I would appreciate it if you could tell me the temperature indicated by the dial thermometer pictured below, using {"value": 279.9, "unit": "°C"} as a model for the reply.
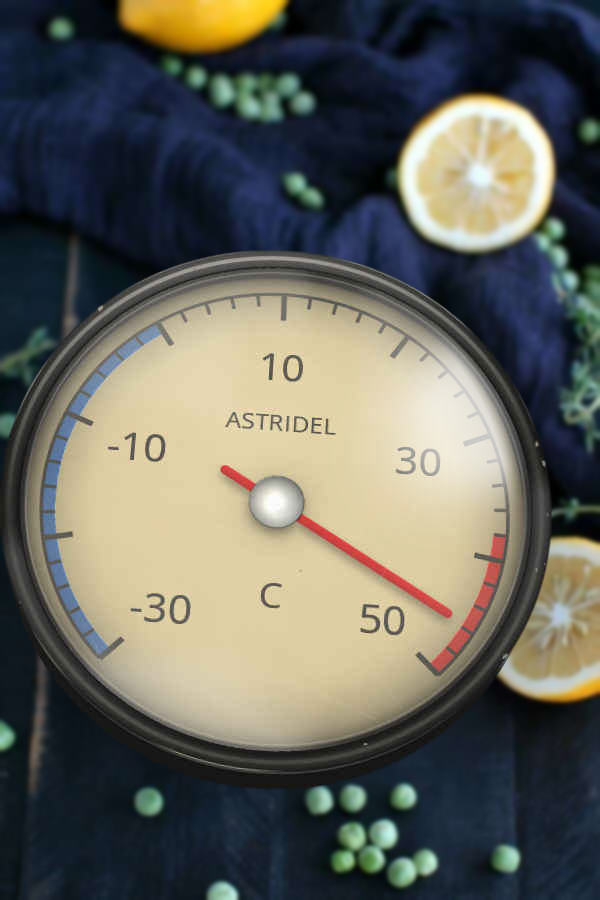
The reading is {"value": 46, "unit": "°C"}
